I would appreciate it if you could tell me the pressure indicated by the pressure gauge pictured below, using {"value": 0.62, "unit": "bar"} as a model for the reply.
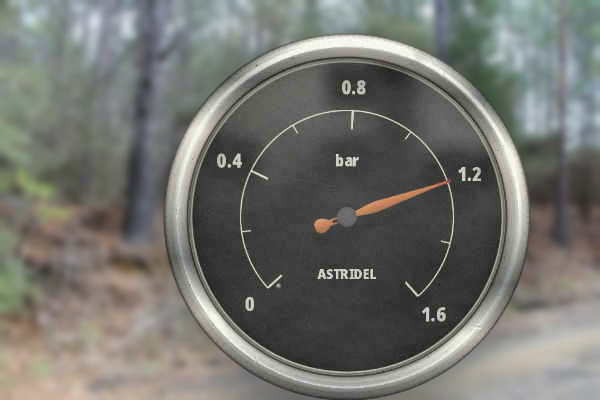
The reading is {"value": 1.2, "unit": "bar"}
